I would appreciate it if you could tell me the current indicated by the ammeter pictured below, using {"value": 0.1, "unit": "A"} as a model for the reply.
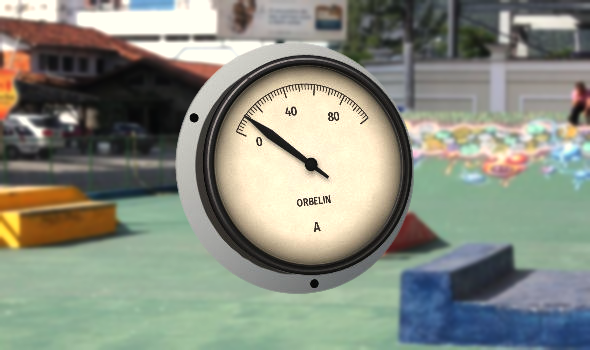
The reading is {"value": 10, "unit": "A"}
